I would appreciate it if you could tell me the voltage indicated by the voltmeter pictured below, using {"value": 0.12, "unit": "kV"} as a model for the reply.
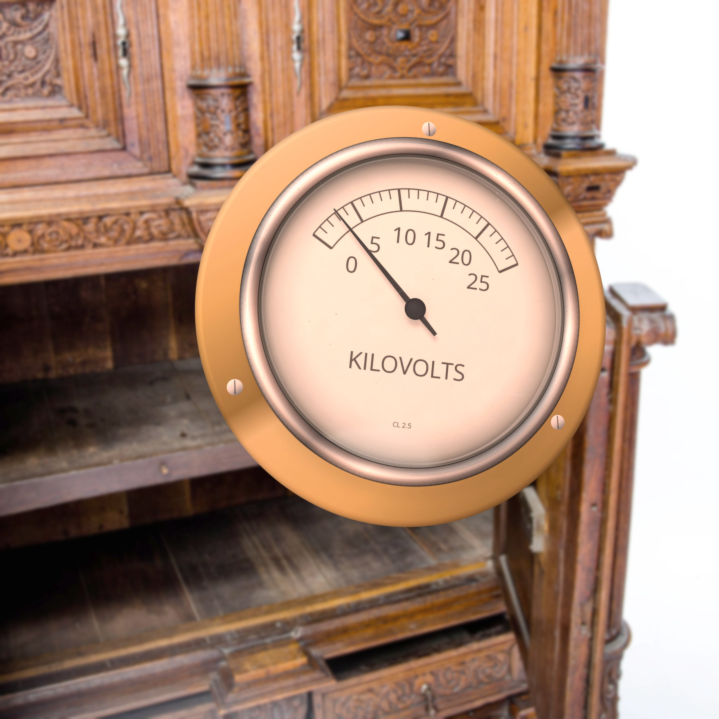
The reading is {"value": 3, "unit": "kV"}
